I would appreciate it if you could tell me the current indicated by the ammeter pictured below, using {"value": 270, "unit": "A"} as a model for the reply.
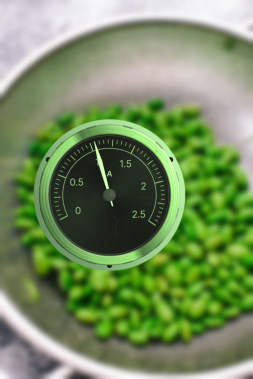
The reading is {"value": 1.05, "unit": "A"}
